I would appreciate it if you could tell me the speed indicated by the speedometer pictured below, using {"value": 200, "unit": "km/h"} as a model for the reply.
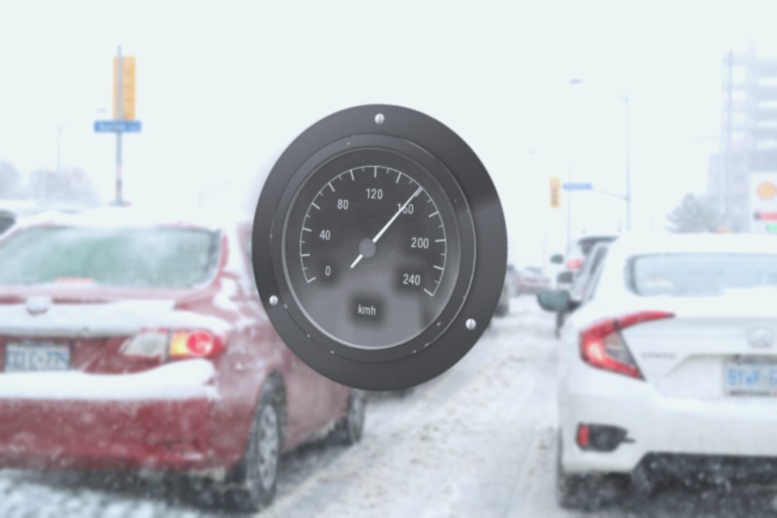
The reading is {"value": 160, "unit": "km/h"}
